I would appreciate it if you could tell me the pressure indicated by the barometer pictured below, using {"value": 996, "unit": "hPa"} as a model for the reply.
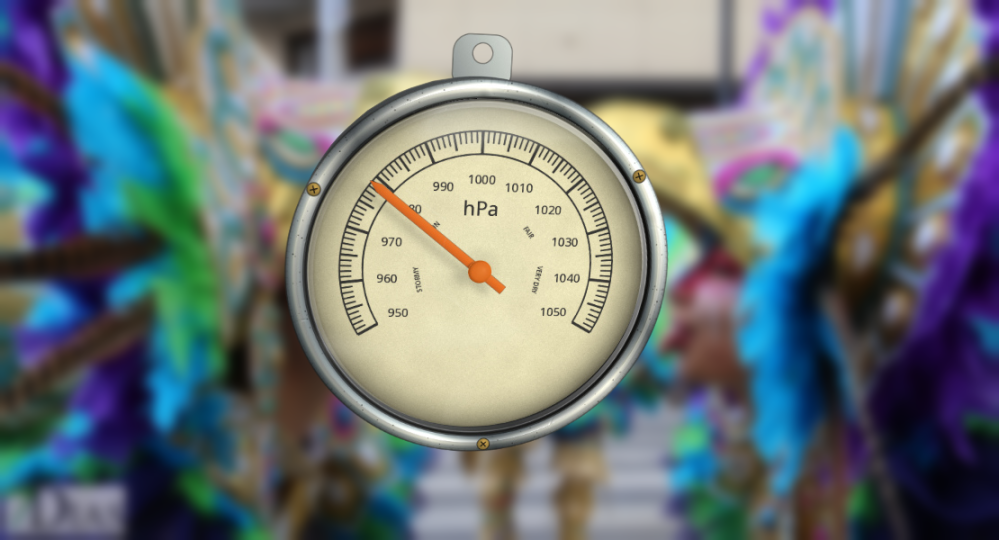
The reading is {"value": 979, "unit": "hPa"}
